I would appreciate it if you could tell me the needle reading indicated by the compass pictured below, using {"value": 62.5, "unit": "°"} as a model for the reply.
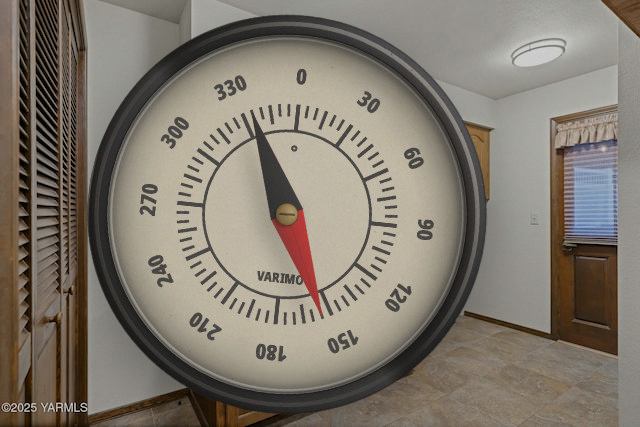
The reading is {"value": 155, "unit": "°"}
